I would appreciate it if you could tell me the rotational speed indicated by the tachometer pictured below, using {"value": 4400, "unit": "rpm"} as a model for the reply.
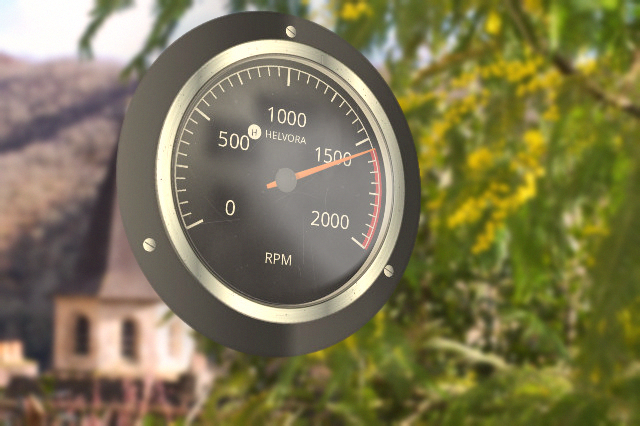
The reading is {"value": 1550, "unit": "rpm"}
